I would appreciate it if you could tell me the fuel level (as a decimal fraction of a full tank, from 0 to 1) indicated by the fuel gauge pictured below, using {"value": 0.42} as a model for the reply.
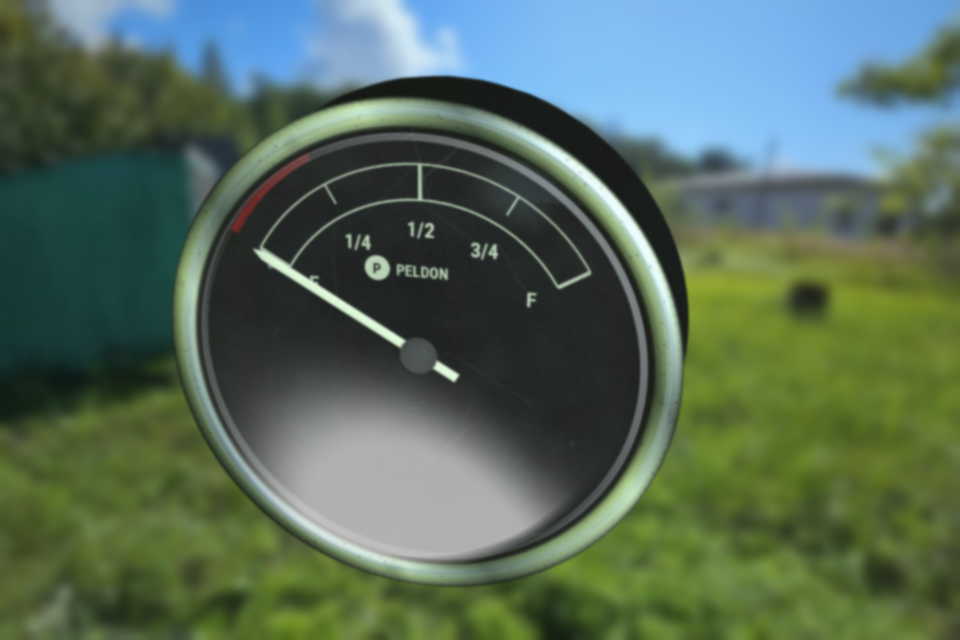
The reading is {"value": 0}
